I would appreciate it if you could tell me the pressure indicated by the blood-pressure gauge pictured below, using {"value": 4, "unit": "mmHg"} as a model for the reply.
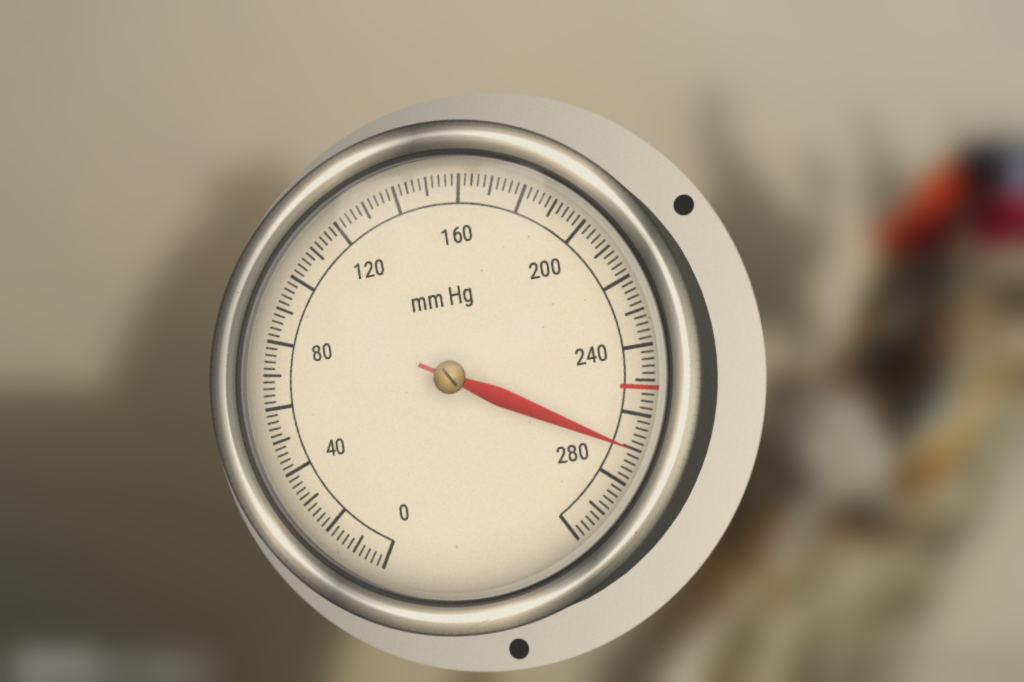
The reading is {"value": 270, "unit": "mmHg"}
